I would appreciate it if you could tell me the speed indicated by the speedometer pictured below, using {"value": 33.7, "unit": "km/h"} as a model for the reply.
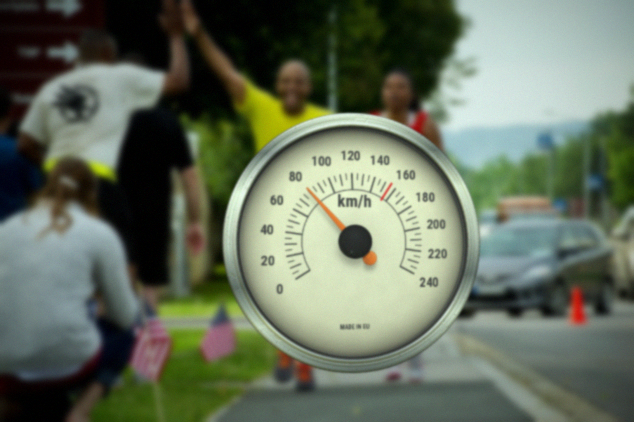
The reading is {"value": 80, "unit": "km/h"}
